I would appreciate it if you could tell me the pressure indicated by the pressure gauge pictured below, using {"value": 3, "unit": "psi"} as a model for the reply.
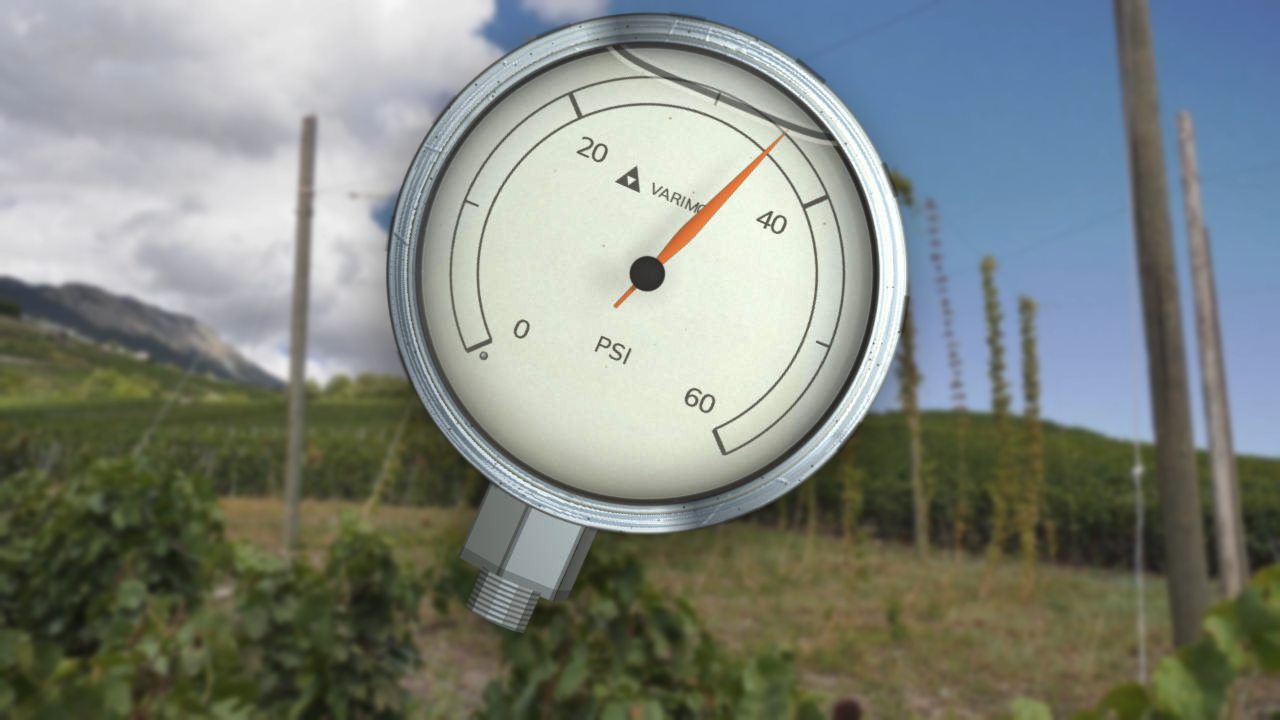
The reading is {"value": 35, "unit": "psi"}
